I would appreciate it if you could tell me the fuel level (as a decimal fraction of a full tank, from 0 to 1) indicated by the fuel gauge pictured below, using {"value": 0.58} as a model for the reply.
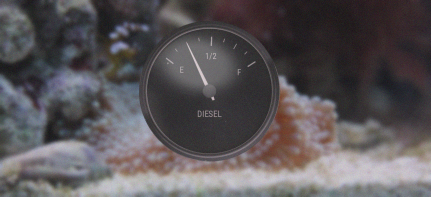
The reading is {"value": 0.25}
